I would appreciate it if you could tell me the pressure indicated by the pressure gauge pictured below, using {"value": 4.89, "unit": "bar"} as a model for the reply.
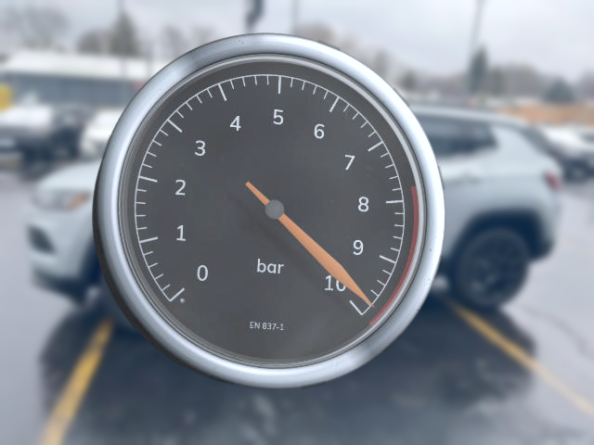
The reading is {"value": 9.8, "unit": "bar"}
